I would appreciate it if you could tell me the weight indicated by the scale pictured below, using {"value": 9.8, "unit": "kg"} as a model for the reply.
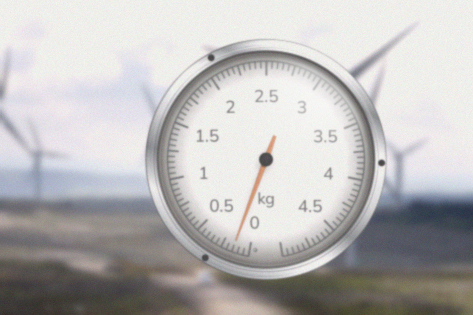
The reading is {"value": 0.15, "unit": "kg"}
